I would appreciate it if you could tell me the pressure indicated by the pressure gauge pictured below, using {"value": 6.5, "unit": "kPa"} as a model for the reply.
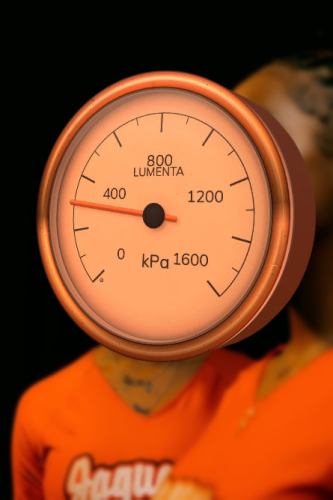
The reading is {"value": 300, "unit": "kPa"}
